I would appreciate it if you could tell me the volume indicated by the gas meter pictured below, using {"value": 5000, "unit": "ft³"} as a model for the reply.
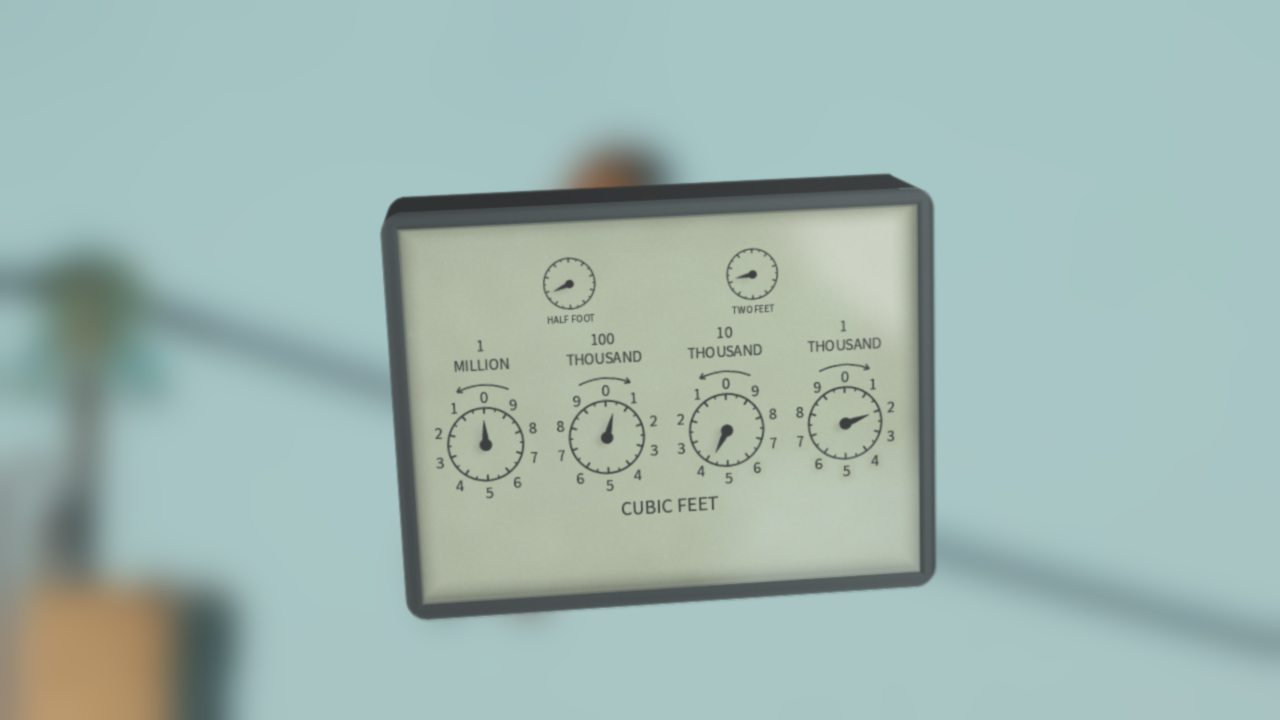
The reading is {"value": 4200, "unit": "ft³"}
